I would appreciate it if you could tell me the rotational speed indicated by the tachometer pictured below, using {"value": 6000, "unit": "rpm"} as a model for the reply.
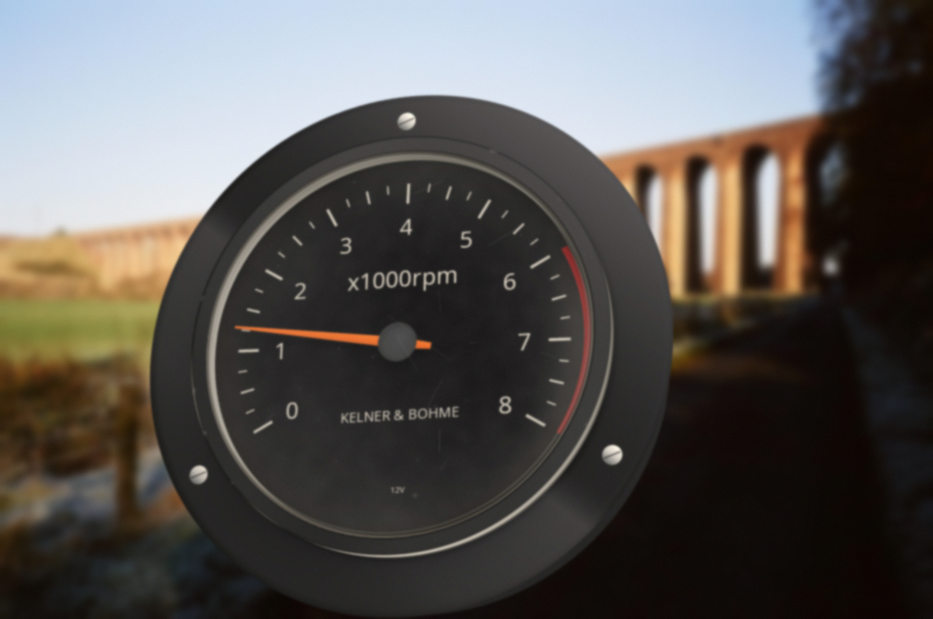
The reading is {"value": 1250, "unit": "rpm"}
